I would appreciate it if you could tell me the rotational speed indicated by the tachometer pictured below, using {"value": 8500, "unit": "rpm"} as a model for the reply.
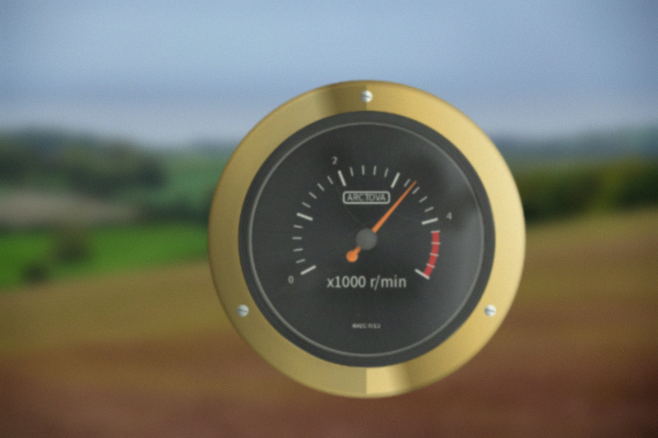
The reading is {"value": 3300, "unit": "rpm"}
